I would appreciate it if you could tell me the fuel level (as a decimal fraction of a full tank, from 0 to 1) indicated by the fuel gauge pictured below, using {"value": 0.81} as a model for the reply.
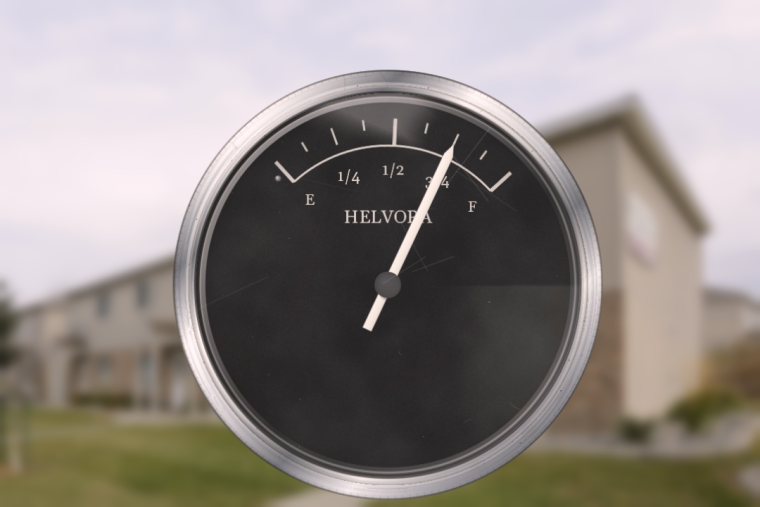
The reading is {"value": 0.75}
